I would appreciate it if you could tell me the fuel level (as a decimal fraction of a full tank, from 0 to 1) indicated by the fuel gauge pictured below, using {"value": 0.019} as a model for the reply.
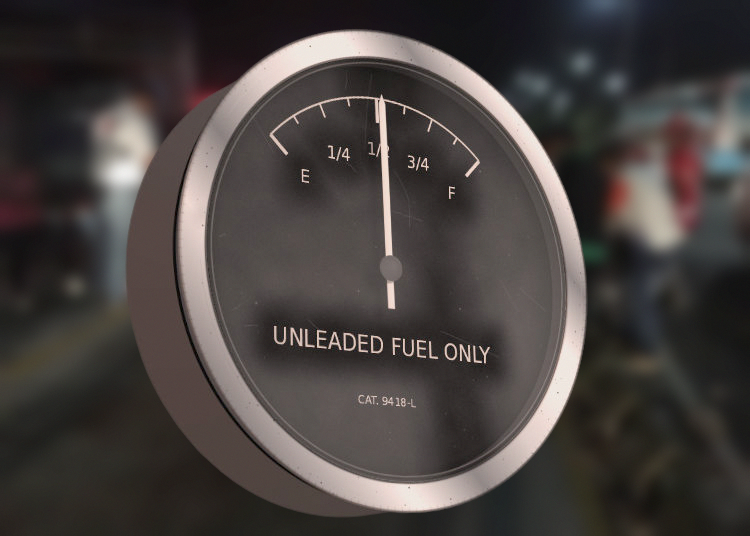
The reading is {"value": 0.5}
